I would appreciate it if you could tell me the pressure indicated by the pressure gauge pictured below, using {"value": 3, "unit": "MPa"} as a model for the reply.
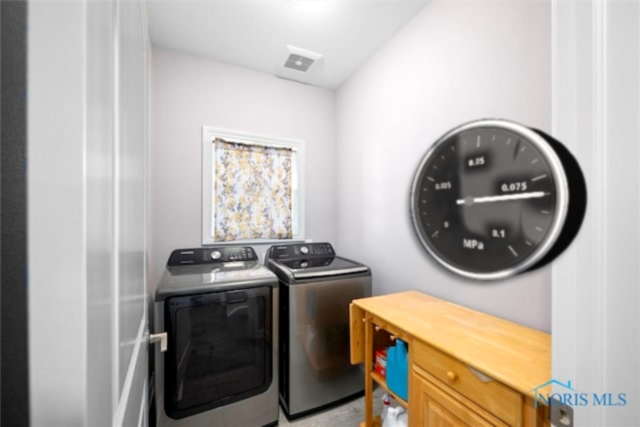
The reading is {"value": 0.08, "unit": "MPa"}
